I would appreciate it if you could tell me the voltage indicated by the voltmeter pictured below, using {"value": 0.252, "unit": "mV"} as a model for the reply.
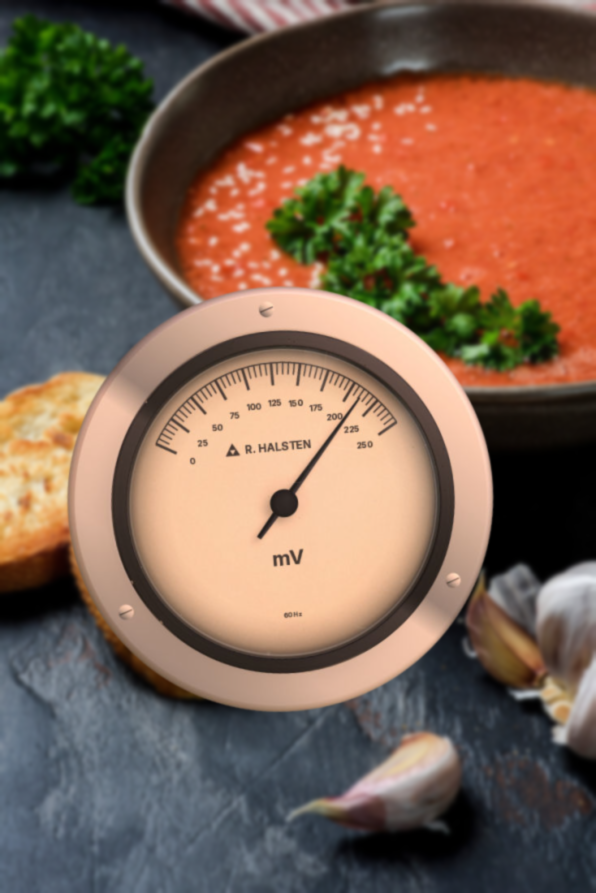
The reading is {"value": 210, "unit": "mV"}
